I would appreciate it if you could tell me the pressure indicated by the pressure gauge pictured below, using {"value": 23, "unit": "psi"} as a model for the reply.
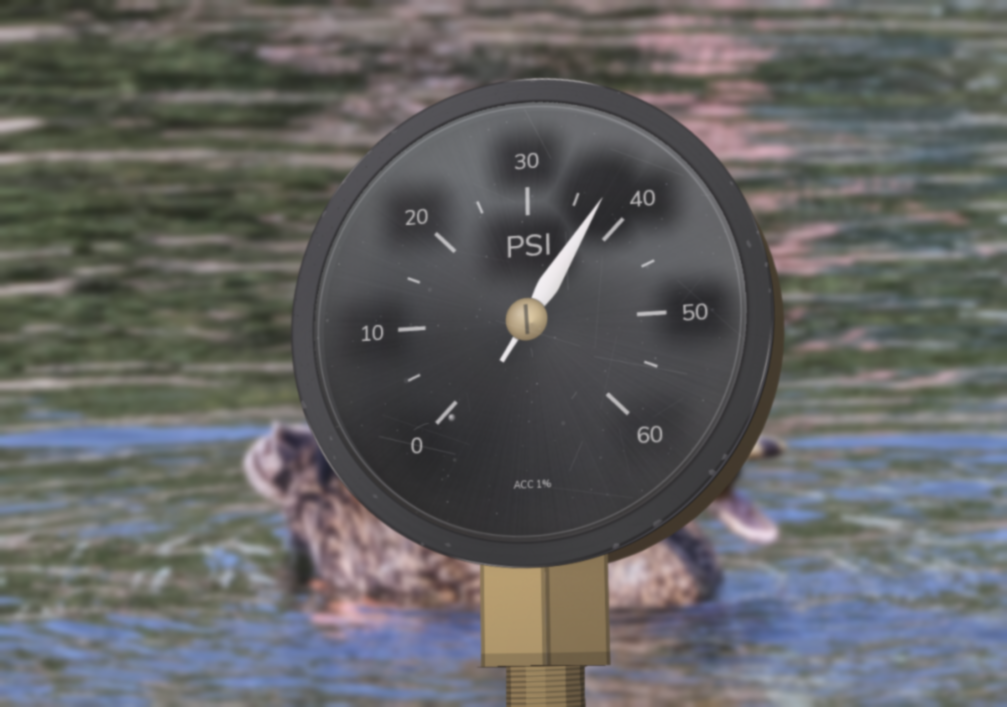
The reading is {"value": 37.5, "unit": "psi"}
